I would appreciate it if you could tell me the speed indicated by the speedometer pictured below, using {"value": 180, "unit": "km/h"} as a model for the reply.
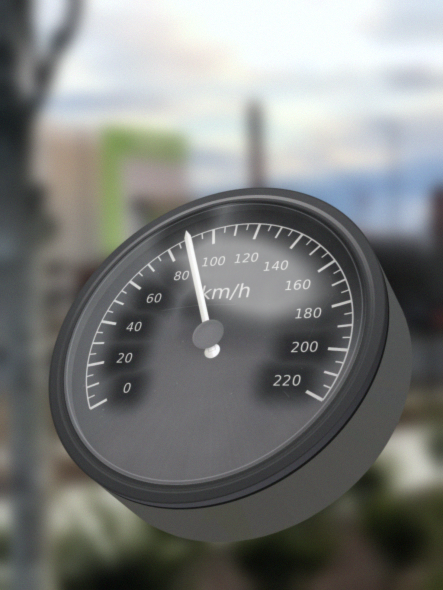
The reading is {"value": 90, "unit": "km/h"}
